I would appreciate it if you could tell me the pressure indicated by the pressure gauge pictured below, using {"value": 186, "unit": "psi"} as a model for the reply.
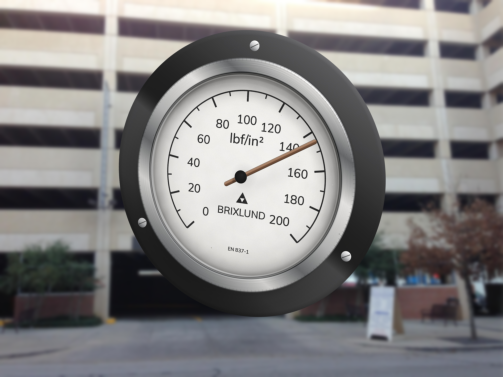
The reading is {"value": 145, "unit": "psi"}
